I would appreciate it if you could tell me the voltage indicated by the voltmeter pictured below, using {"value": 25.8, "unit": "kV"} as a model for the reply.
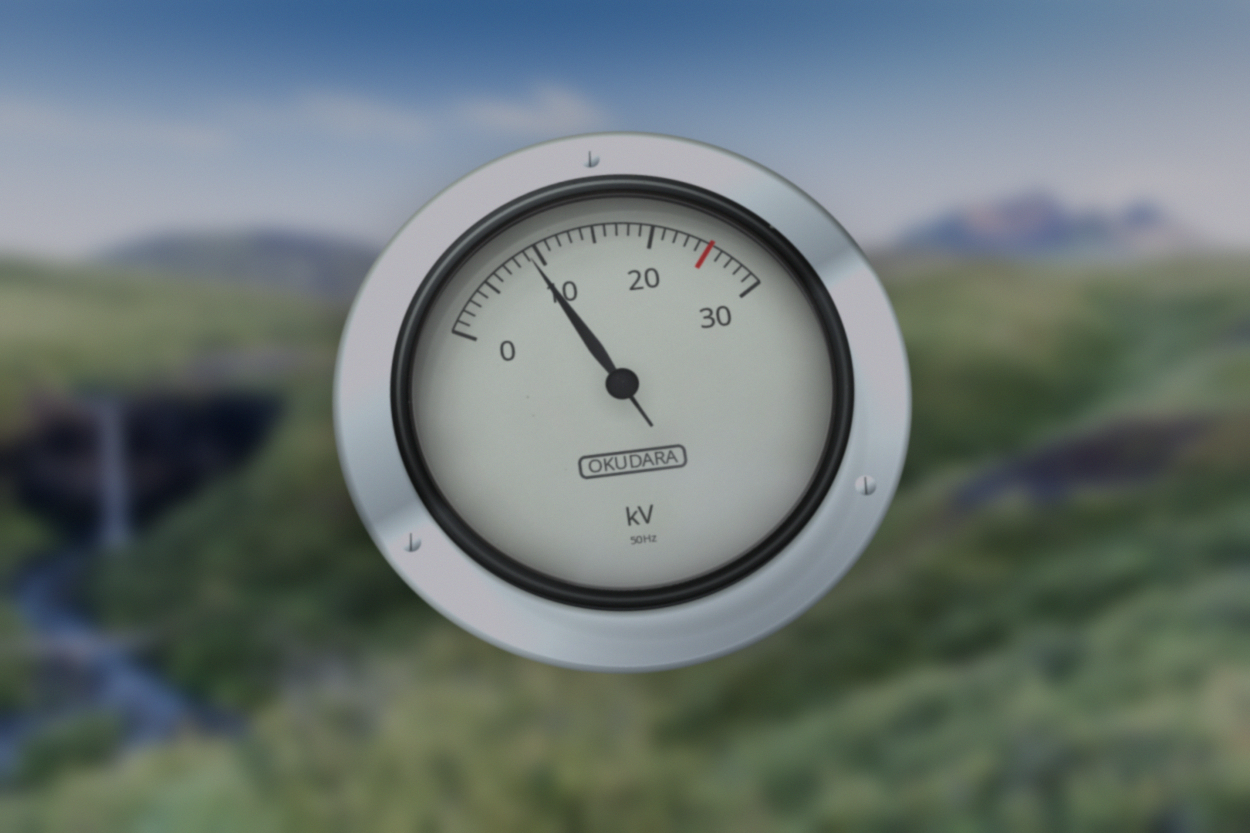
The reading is {"value": 9, "unit": "kV"}
